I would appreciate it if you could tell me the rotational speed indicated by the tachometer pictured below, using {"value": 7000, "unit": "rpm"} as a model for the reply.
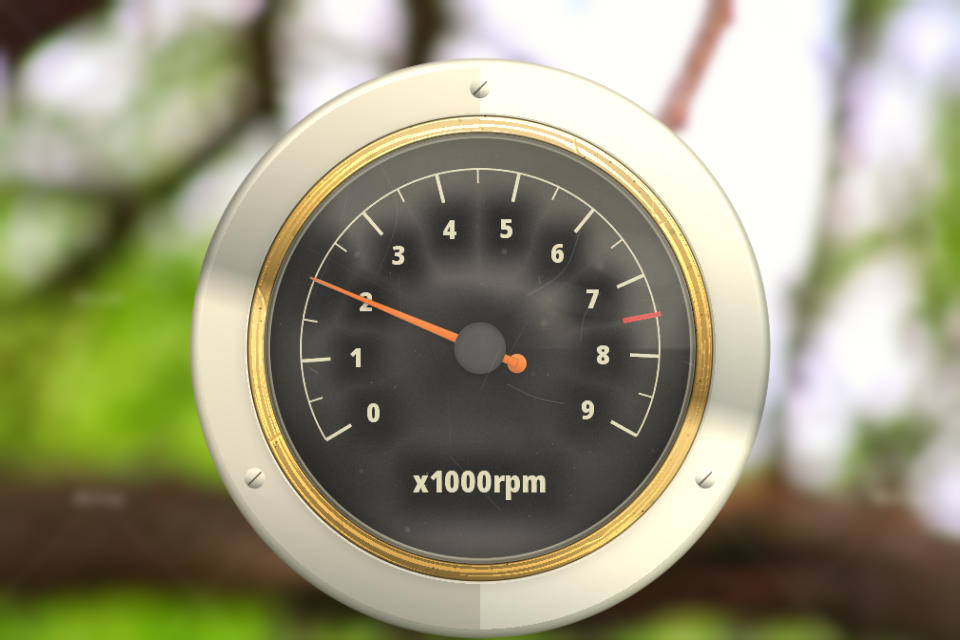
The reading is {"value": 2000, "unit": "rpm"}
